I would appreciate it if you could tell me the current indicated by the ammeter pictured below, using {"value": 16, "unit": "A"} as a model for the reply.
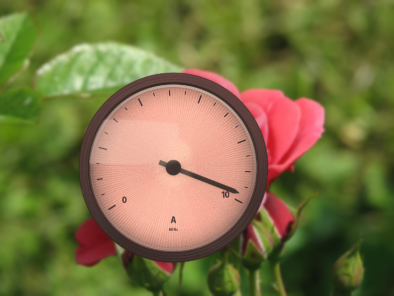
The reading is {"value": 9.75, "unit": "A"}
